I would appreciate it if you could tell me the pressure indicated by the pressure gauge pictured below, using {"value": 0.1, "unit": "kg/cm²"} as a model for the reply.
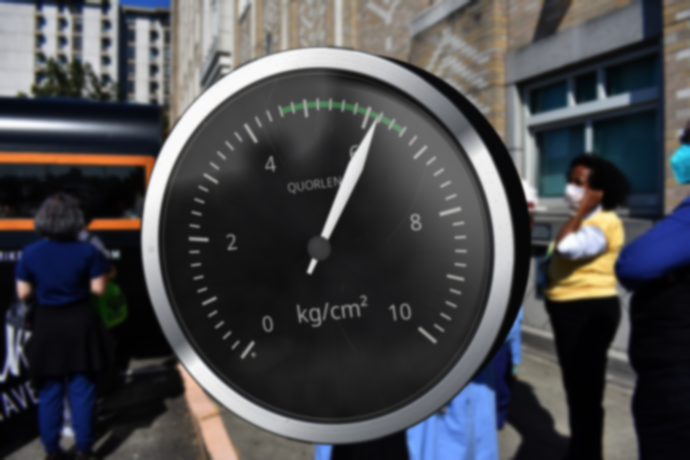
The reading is {"value": 6.2, "unit": "kg/cm²"}
